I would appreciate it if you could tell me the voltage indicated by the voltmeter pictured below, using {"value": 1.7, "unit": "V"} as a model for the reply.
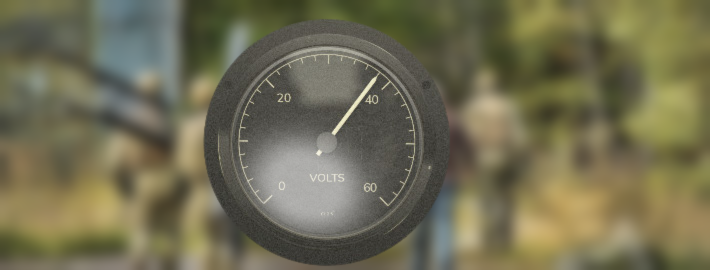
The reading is {"value": 38, "unit": "V"}
